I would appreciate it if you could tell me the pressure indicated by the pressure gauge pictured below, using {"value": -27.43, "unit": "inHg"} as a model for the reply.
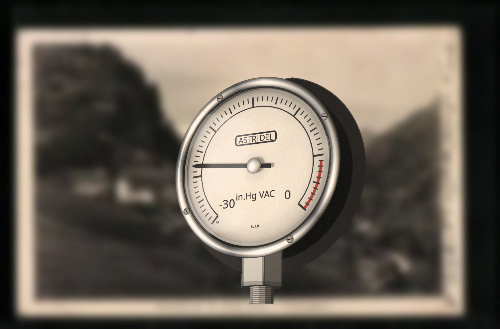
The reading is {"value": -24, "unit": "inHg"}
